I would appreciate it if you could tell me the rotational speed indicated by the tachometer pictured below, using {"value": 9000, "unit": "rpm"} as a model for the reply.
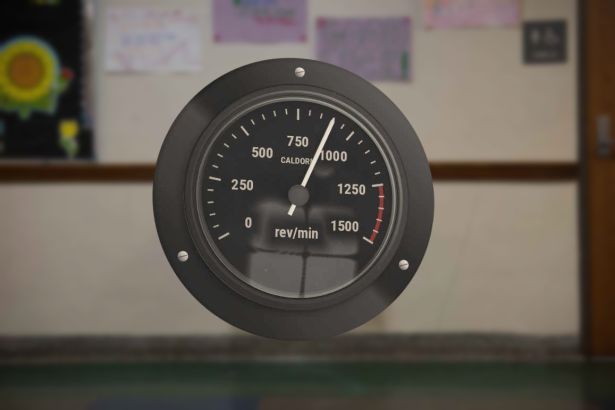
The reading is {"value": 900, "unit": "rpm"}
